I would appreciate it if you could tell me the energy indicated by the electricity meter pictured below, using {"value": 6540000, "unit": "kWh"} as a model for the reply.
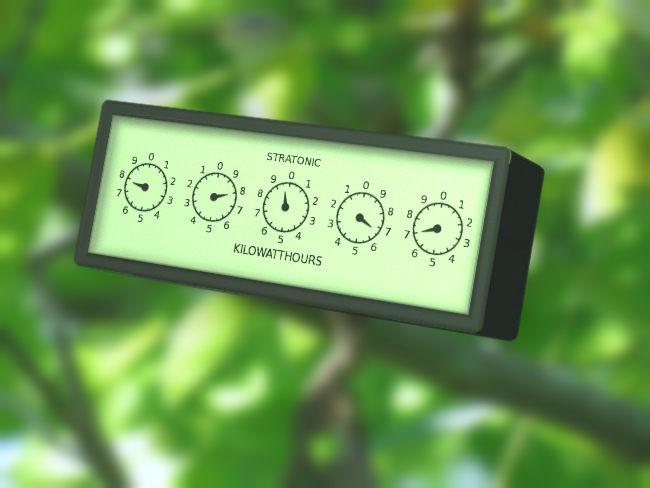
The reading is {"value": 77967, "unit": "kWh"}
